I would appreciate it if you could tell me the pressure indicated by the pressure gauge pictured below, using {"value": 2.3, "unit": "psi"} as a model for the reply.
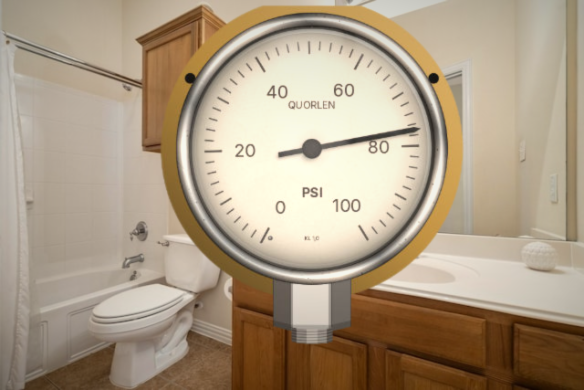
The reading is {"value": 77, "unit": "psi"}
